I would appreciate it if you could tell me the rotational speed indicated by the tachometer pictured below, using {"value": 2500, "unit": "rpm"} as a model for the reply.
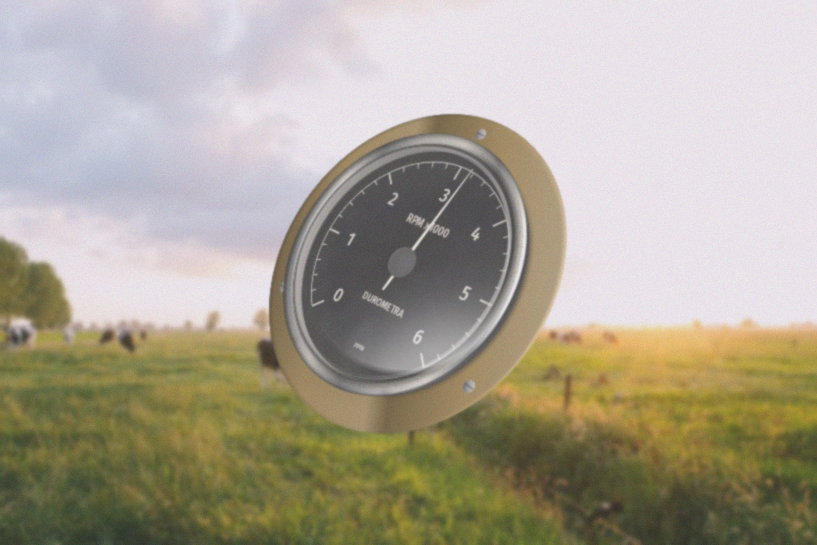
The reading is {"value": 3200, "unit": "rpm"}
